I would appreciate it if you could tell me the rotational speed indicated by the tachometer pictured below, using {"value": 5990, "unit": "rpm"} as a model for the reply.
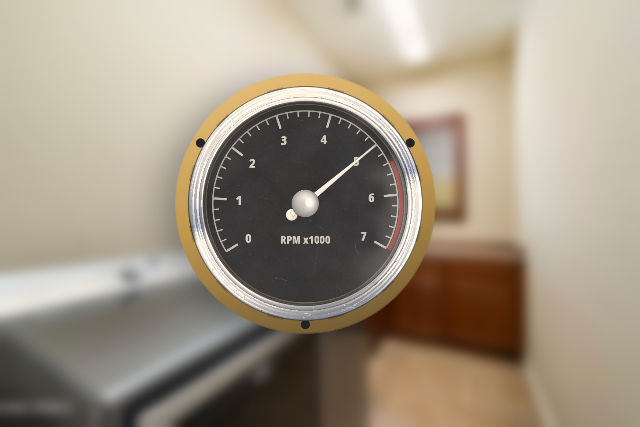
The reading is {"value": 5000, "unit": "rpm"}
